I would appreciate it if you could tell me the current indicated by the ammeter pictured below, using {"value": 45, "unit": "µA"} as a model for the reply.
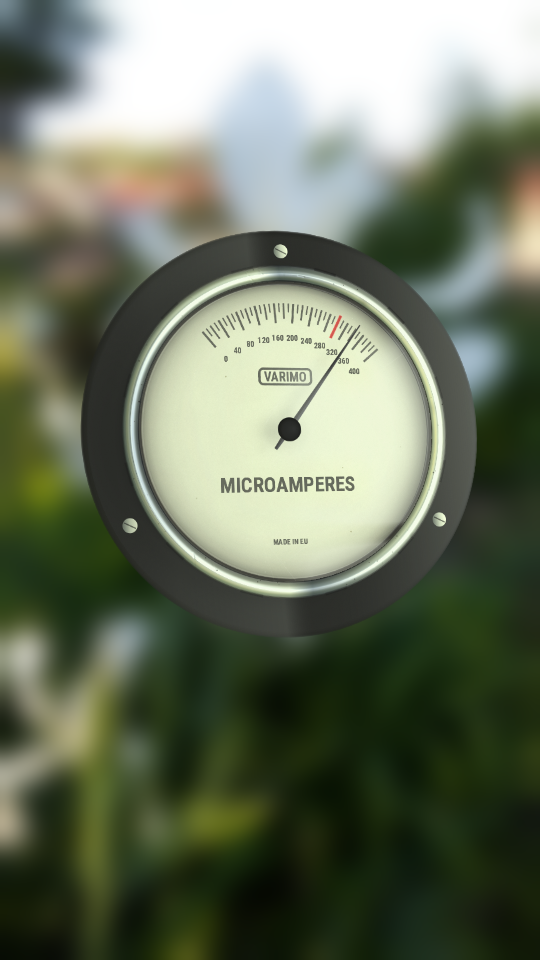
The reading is {"value": 340, "unit": "µA"}
